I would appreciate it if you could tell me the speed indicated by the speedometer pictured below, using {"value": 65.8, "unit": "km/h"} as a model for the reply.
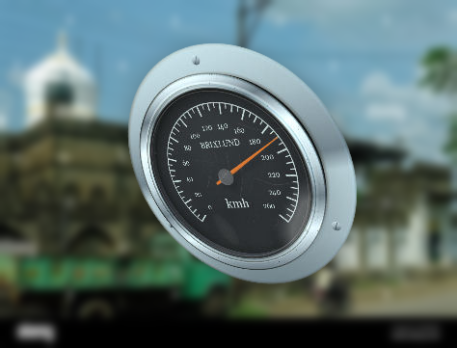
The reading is {"value": 190, "unit": "km/h"}
